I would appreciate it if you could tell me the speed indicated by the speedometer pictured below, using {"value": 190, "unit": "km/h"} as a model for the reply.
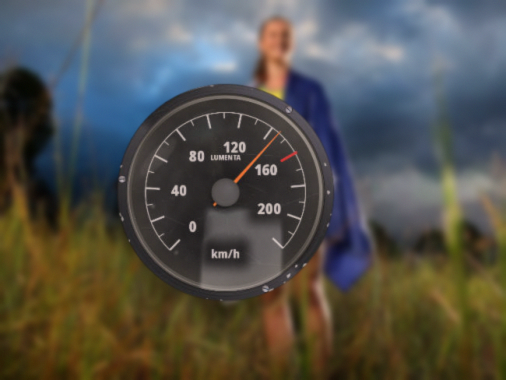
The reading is {"value": 145, "unit": "km/h"}
